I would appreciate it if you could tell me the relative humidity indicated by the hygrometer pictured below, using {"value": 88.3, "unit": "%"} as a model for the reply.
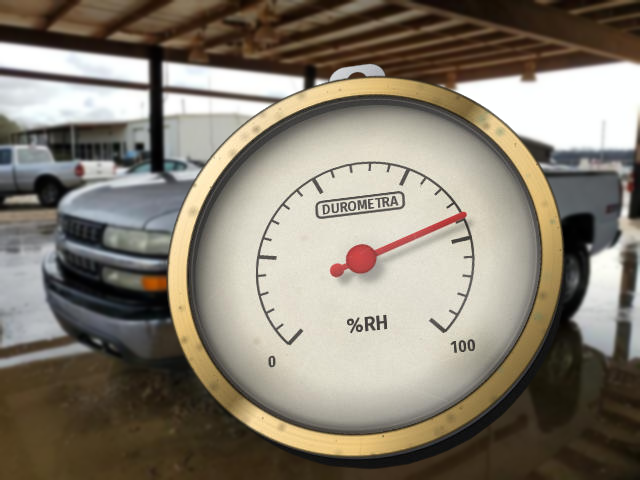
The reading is {"value": 76, "unit": "%"}
